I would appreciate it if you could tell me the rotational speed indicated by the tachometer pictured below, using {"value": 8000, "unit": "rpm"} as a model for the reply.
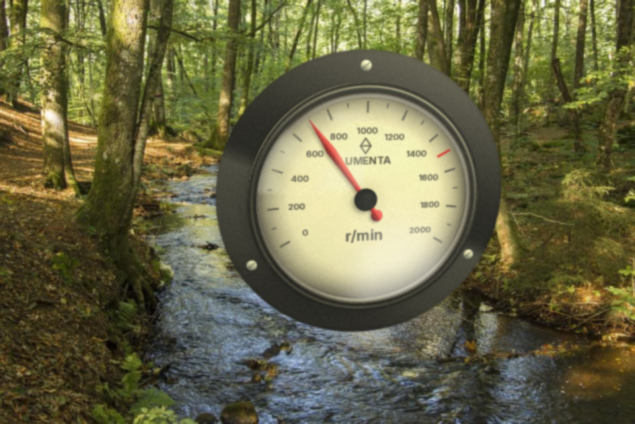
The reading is {"value": 700, "unit": "rpm"}
